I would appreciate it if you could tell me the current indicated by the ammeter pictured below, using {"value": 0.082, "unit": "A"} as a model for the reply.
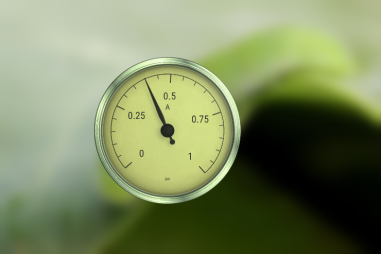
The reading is {"value": 0.4, "unit": "A"}
